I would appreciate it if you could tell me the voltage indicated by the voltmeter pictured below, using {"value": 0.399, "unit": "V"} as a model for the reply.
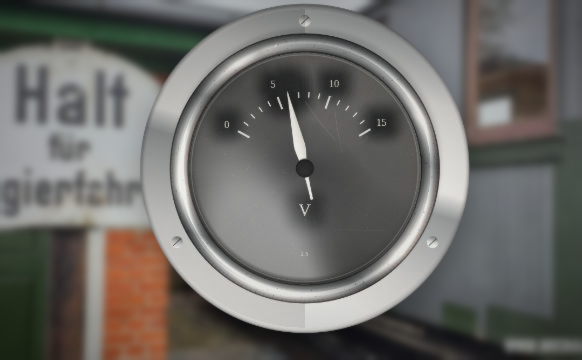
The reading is {"value": 6, "unit": "V"}
